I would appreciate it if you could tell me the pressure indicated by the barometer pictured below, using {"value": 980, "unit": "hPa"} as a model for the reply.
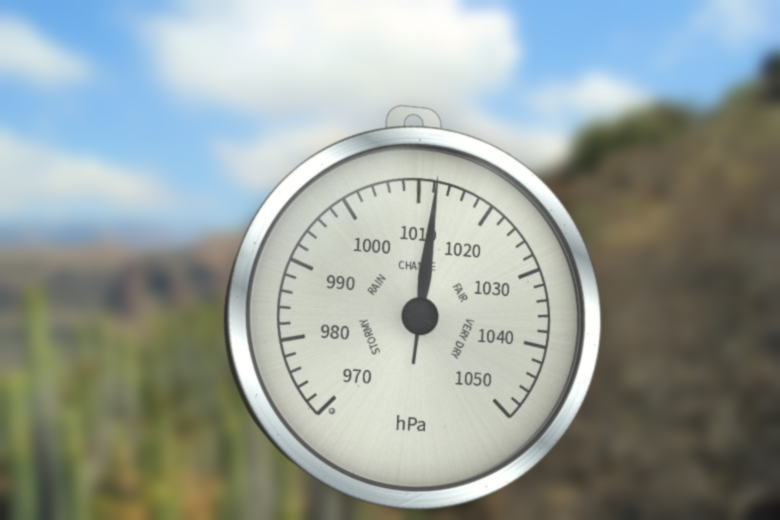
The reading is {"value": 1012, "unit": "hPa"}
